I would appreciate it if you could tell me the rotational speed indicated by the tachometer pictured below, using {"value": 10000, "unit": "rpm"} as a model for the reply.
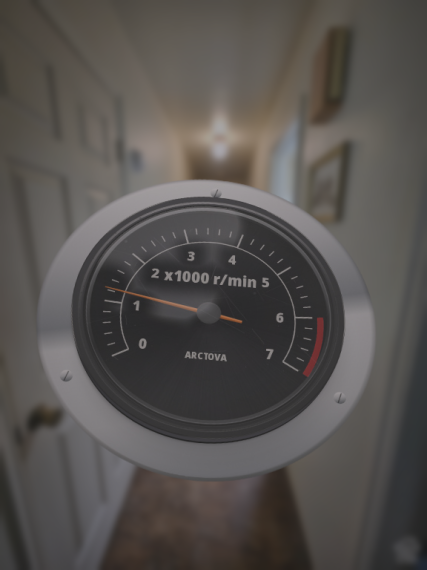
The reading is {"value": 1200, "unit": "rpm"}
